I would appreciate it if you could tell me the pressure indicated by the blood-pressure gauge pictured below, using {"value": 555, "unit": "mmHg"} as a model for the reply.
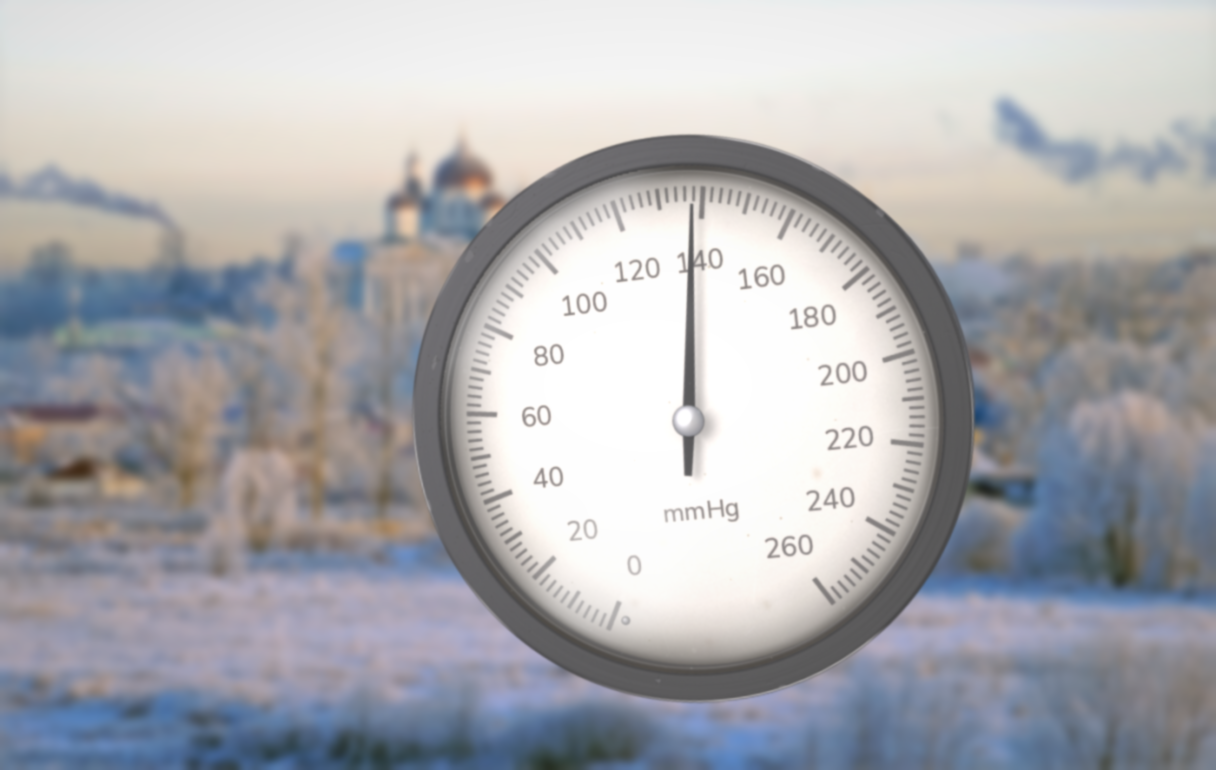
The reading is {"value": 138, "unit": "mmHg"}
